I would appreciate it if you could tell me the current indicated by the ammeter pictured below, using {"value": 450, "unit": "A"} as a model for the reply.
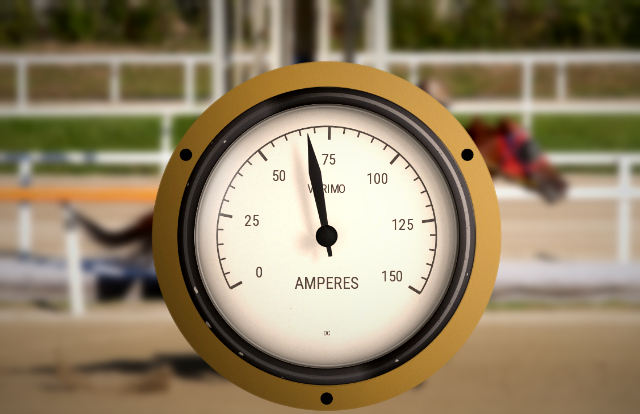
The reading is {"value": 67.5, "unit": "A"}
